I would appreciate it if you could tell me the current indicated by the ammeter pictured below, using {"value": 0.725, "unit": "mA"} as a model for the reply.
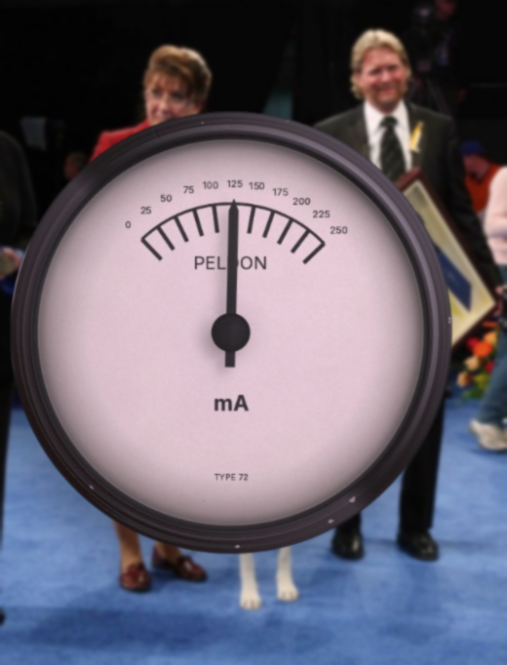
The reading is {"value": 125, "unit": "mA"}
